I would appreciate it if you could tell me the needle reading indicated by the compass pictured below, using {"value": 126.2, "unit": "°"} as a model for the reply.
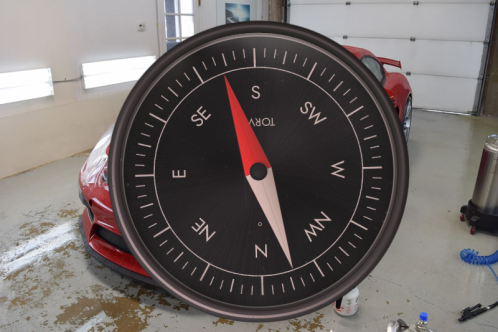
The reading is {"value": 162.5, "unit": "°"}
